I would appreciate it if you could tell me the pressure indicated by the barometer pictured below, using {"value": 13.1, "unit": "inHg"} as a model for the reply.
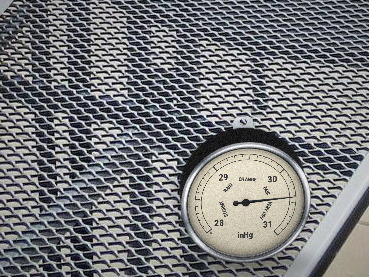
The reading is {"value": 30.4, "unit": "inHg"}
